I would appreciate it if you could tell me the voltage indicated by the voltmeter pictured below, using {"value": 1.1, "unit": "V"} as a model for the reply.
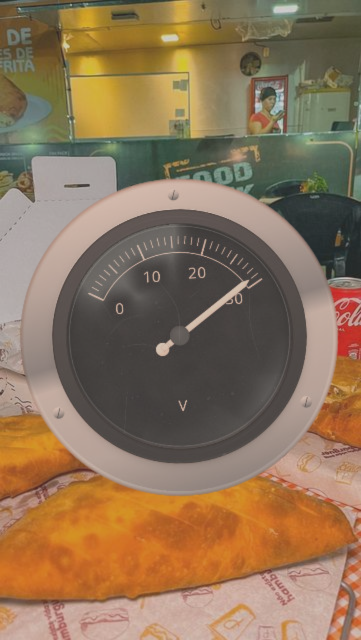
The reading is {"value": 29, "unit": "V"}
